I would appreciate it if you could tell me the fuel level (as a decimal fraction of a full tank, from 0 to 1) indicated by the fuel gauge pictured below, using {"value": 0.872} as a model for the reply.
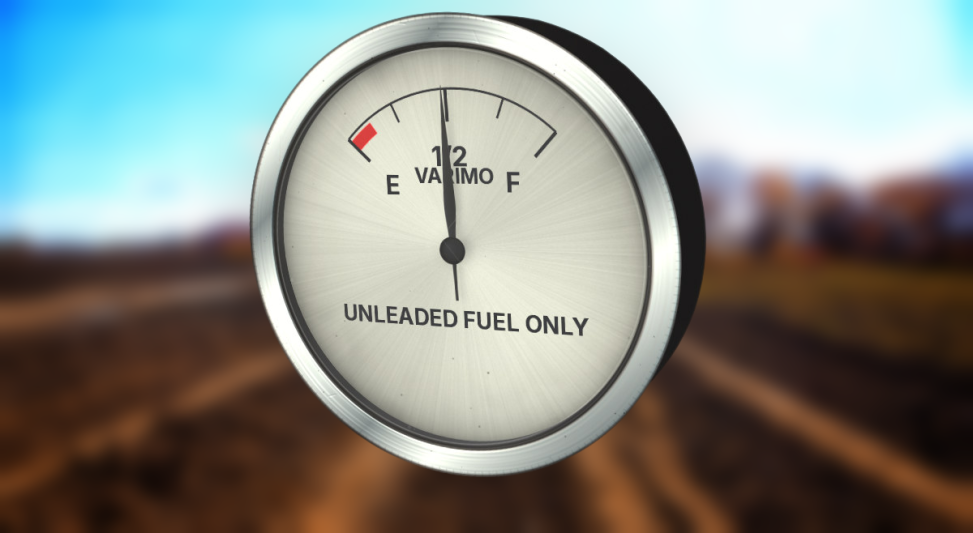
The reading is {"value": 0.5}
